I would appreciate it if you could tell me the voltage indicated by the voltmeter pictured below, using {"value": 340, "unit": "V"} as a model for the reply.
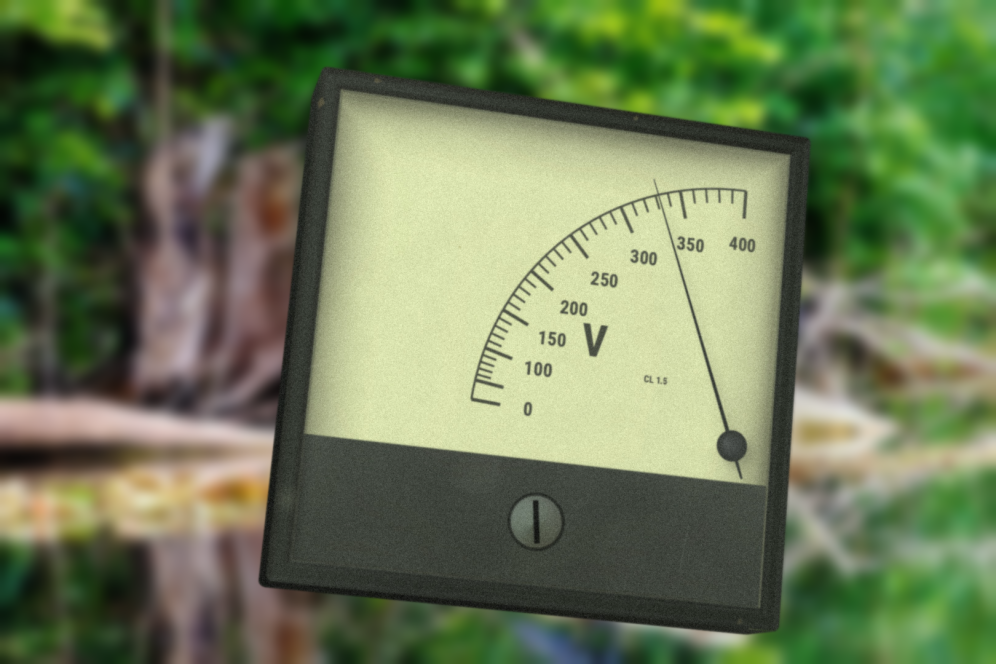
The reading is {"value": 330, "unit": "V"}
